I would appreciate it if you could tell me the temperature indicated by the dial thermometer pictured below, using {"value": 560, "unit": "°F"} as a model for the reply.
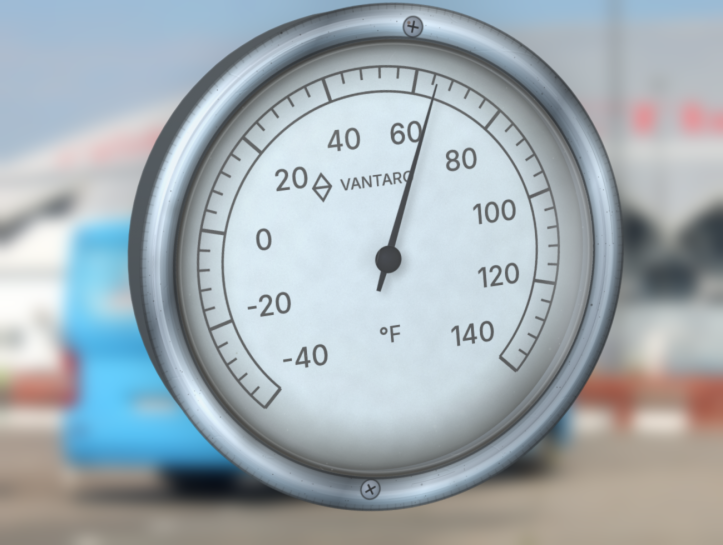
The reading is {"value": 64, "unit": "°F"}
